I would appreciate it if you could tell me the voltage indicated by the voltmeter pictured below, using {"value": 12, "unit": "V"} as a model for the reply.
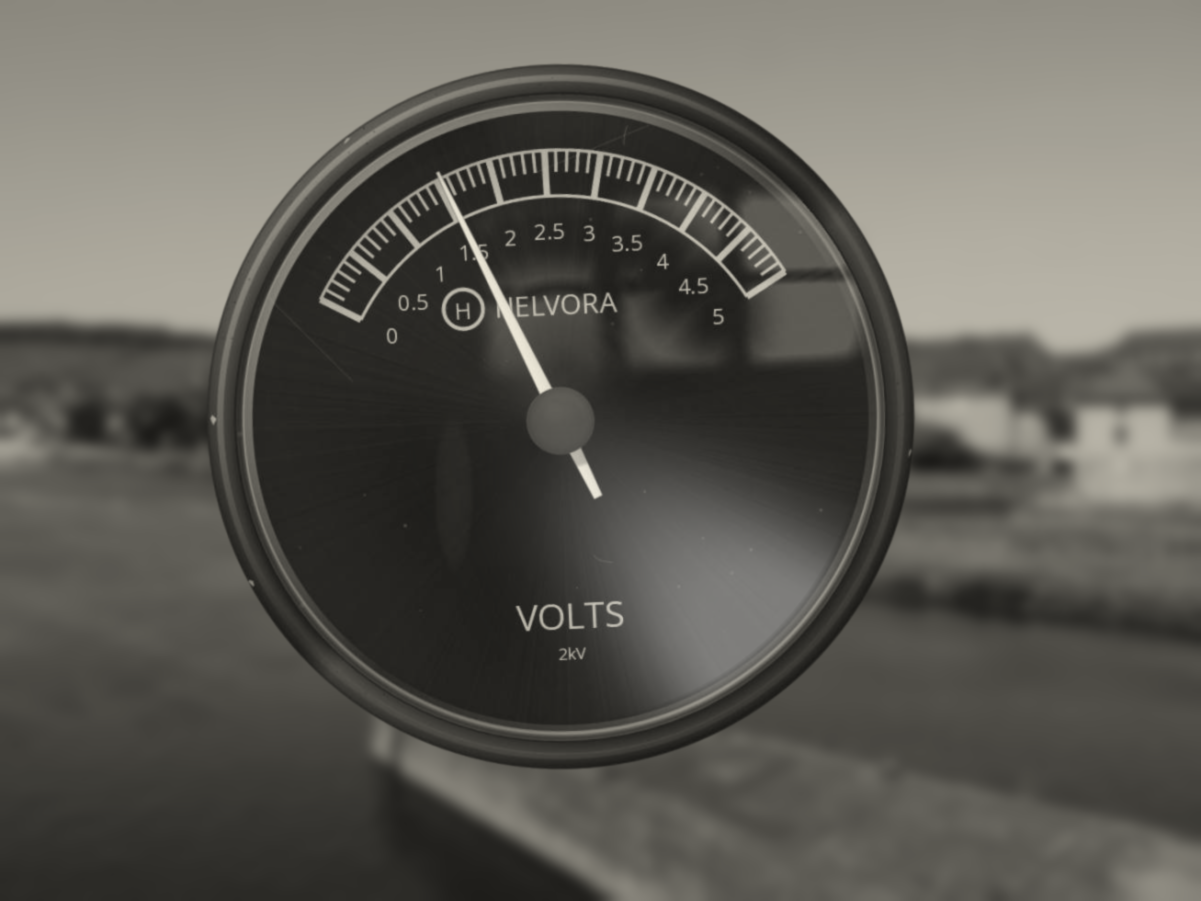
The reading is {"value": 1.55, "unit": "V"}
